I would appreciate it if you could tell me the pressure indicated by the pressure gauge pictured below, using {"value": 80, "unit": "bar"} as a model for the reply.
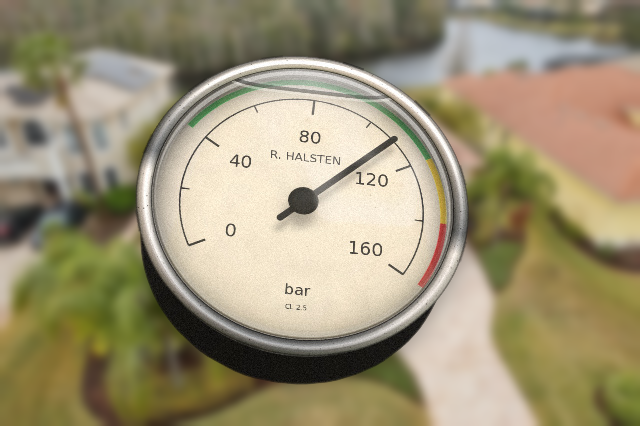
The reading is {"value": 110, "unit": "bar"}
